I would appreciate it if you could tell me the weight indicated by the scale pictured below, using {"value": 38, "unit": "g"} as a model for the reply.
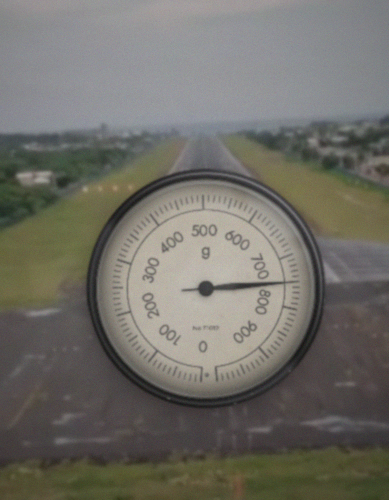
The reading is {"value": 750, "unit": "g"}
